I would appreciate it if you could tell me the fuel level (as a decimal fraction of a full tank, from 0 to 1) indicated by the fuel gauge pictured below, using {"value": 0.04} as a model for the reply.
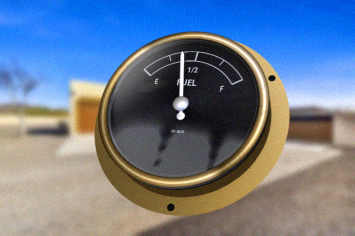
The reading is {"value": 0.375}
